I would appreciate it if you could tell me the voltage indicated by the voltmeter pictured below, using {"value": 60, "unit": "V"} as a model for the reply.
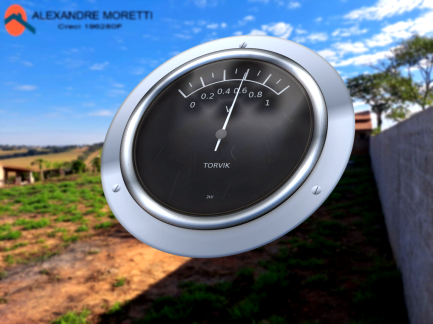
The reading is {"value": 0.6, "unit": "V"}
